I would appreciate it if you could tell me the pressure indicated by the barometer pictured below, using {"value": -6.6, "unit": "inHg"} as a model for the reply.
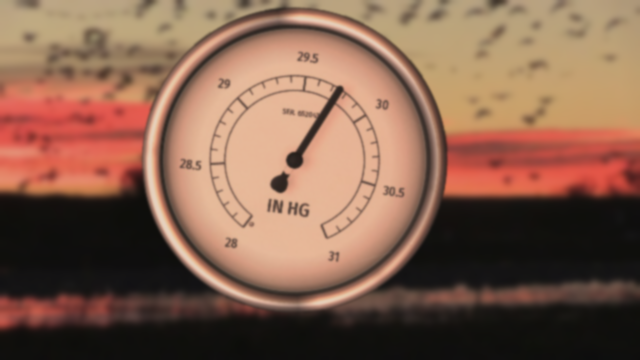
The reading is {"value": 29.75, "unit": "inHg"}
